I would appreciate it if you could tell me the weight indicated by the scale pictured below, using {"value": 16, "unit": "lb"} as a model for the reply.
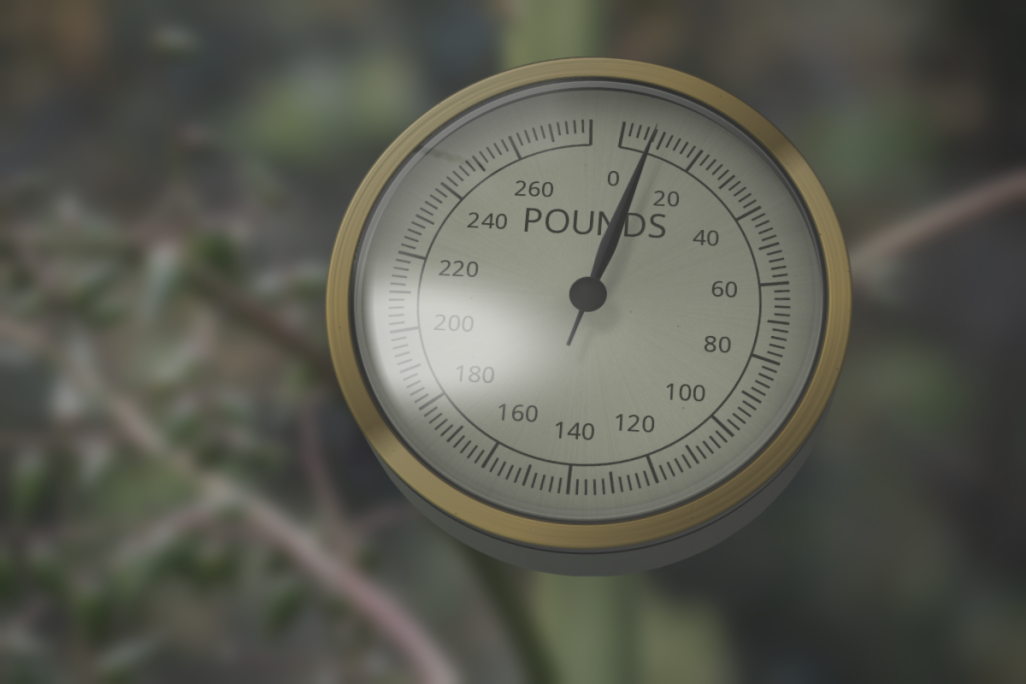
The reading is {"value": 8, "unit": "lb"}
